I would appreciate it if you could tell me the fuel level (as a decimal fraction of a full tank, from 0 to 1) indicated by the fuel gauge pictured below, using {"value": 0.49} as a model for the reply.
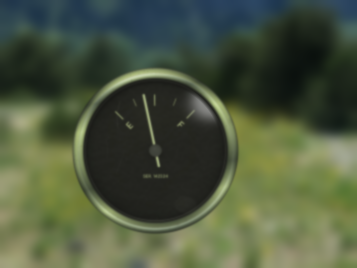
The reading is {"value": 0.375}
